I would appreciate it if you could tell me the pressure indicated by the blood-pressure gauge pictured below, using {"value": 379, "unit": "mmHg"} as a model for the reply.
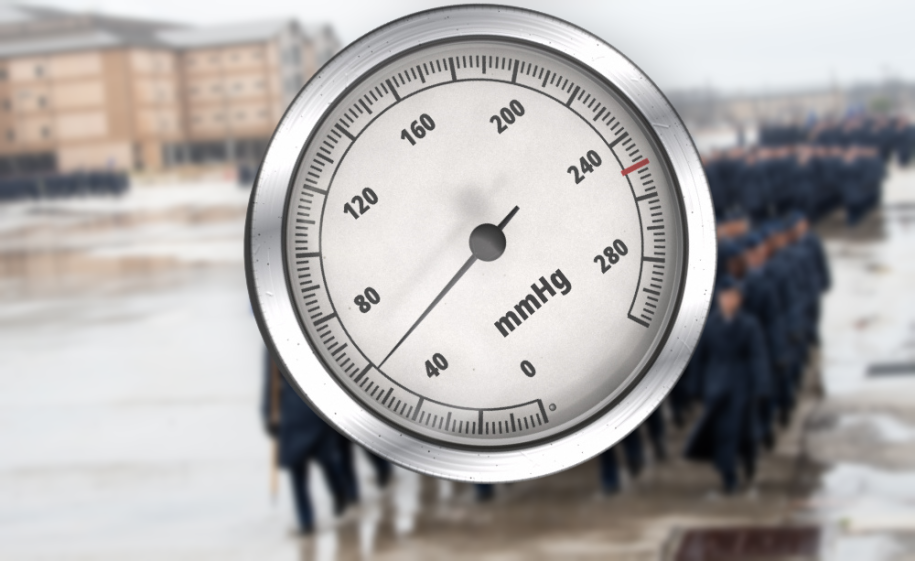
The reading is {"value": 58, "unit": "mmHg"}
